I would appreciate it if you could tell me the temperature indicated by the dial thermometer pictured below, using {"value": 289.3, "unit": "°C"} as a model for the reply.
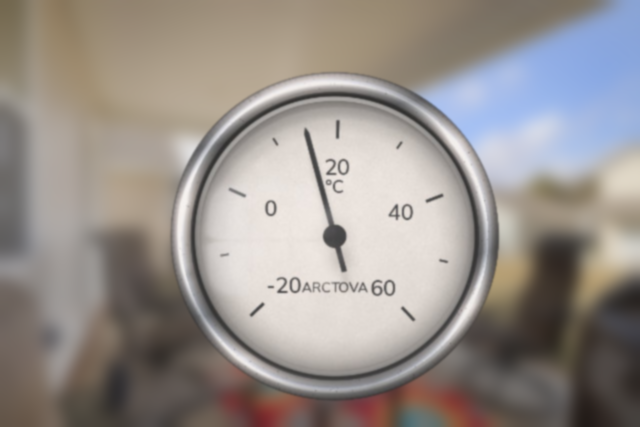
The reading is {"value": 15, "unit": "°C"}
